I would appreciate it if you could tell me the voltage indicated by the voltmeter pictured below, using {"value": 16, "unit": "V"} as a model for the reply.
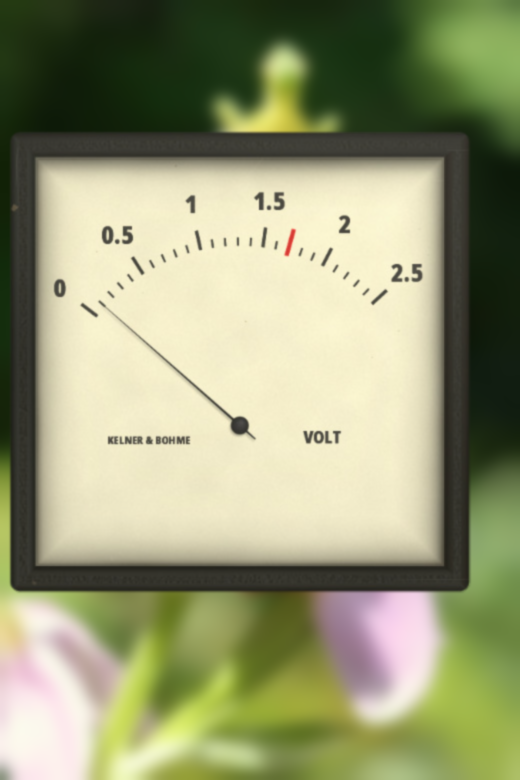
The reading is {"value": 0.1, "unit": "V"}
